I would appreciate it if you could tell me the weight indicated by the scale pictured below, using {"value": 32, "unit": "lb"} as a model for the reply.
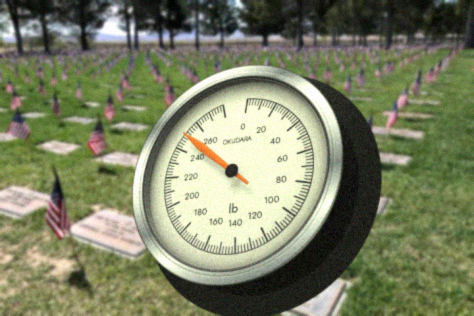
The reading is {"value": 250, "unit": "lb"}
